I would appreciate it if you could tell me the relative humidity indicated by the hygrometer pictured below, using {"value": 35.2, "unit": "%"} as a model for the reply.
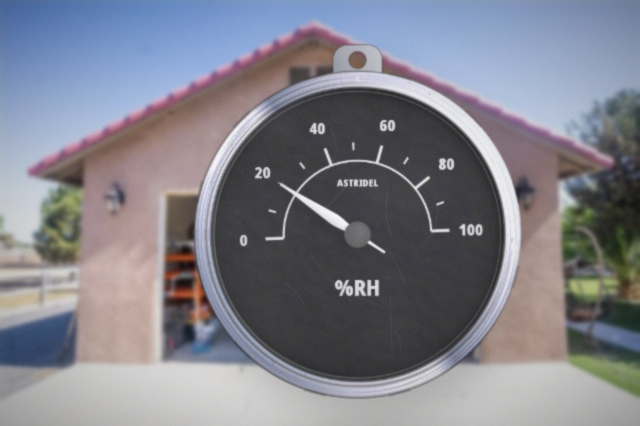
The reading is {"value": 20, "unit": "%"}
